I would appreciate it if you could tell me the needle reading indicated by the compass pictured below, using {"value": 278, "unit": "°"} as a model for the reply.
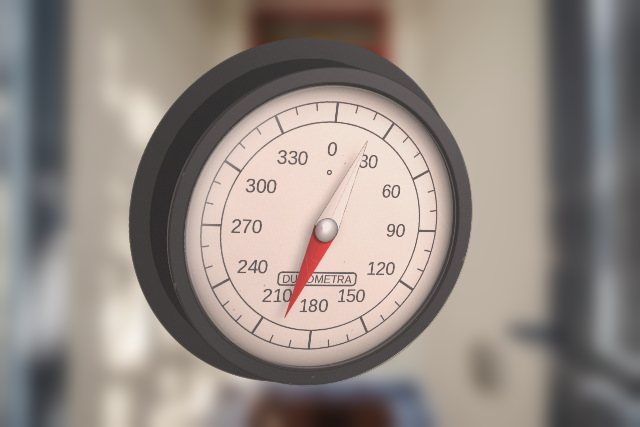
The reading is {"value": 200, "unit": "°"}
